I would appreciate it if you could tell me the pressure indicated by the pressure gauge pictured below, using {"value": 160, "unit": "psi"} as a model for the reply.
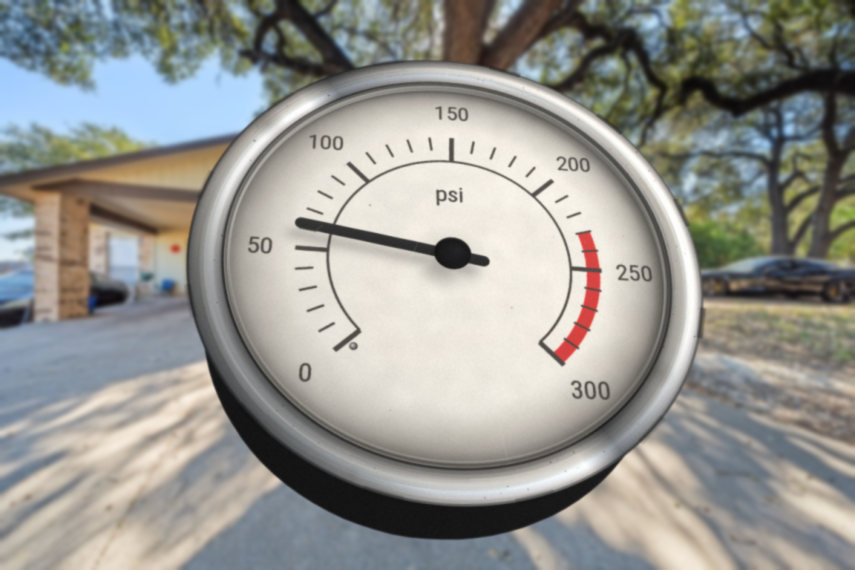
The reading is {"value": 60, "unit": "psi"}
